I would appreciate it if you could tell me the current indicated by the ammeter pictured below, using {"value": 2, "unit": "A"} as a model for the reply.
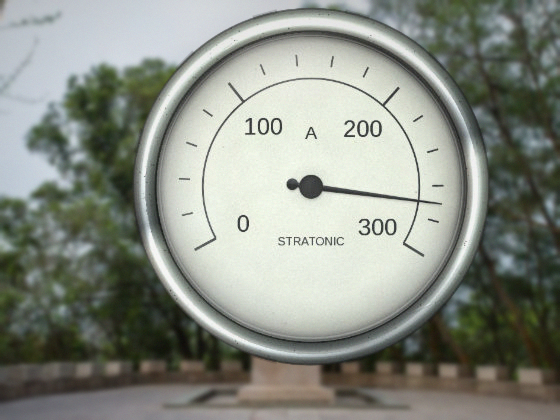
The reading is {"value": 270, "unit": "A"}
